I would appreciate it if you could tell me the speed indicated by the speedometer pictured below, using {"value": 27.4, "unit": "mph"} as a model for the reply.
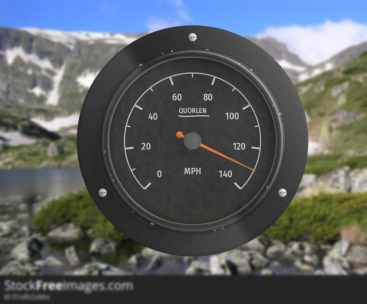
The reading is {"value": 130, "unit": "mph"}
